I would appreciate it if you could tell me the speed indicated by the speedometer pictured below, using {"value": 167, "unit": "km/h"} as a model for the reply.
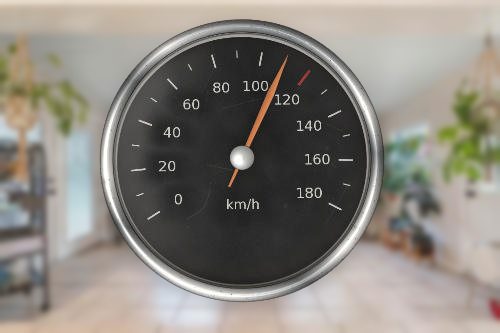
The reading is {"value": 110, "unit": "km/h"}
